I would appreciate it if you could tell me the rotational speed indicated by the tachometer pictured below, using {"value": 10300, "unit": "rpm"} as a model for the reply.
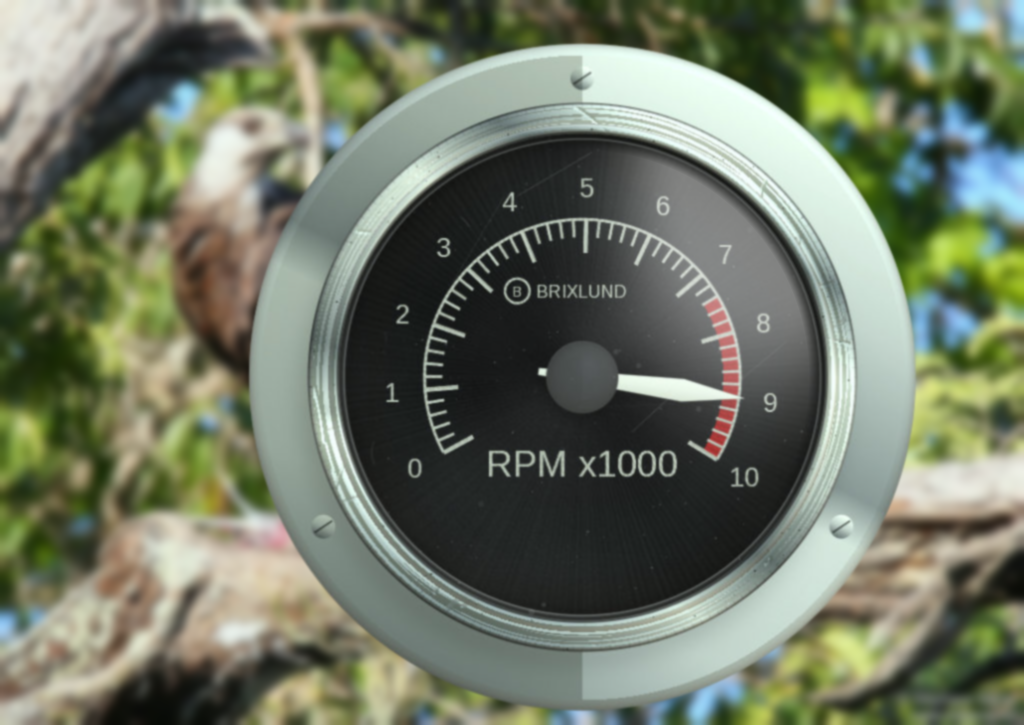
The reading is {"value": 9000, "unit": "rpm"}
